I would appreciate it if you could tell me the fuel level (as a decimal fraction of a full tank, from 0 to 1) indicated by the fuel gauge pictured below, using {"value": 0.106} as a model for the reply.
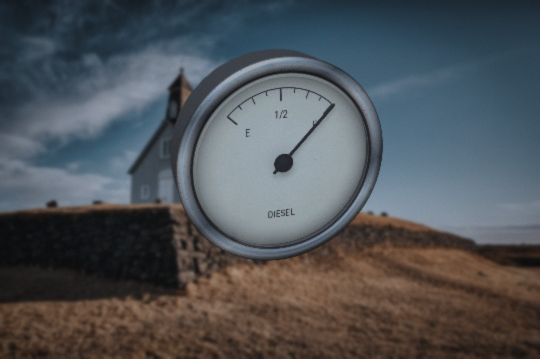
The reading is {"value": 1}
